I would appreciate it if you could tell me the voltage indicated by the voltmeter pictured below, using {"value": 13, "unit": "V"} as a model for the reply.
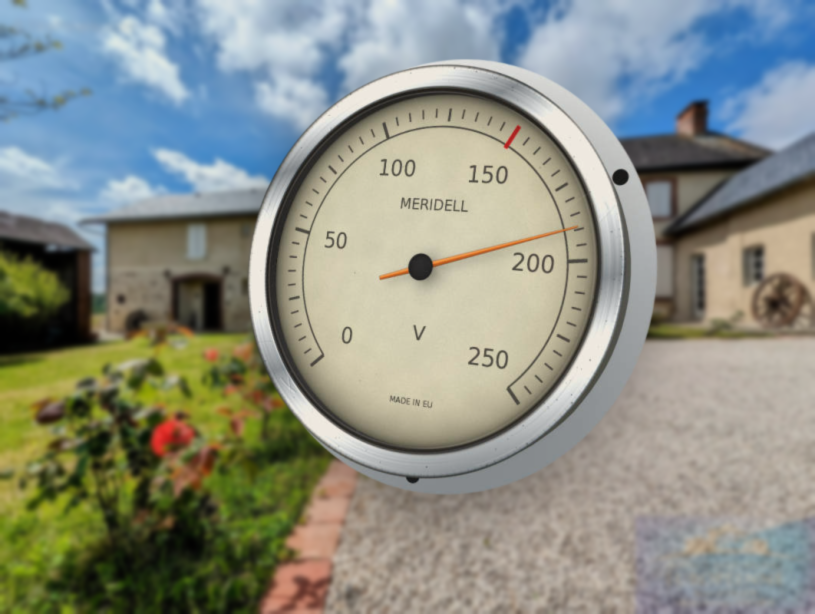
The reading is {"value": 190, "unit": "V"}
